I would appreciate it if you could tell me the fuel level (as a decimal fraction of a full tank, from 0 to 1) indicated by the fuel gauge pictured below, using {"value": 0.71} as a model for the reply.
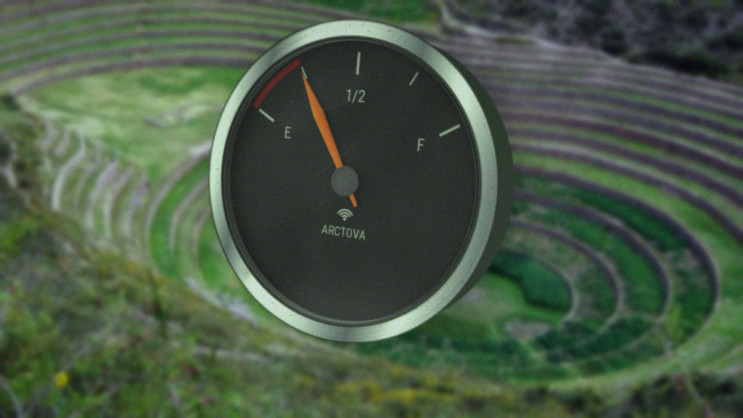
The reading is {"value": 0.25}
